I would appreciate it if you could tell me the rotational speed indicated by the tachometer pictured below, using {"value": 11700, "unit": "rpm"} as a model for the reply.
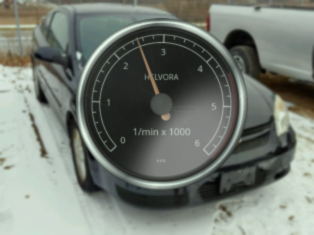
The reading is {"value": 2500, "unit": "rpm"}
